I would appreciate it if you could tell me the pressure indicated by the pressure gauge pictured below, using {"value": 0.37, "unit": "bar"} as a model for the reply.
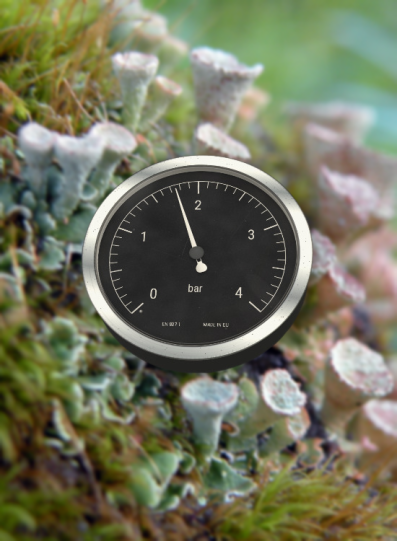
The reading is {"value": 1.75, "unit": "bar"}
